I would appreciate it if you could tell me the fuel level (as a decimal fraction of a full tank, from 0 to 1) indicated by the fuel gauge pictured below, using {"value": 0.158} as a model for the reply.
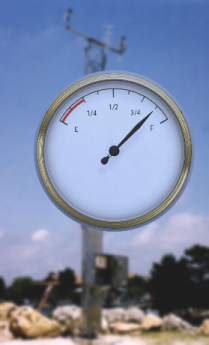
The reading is {"value": 0.875}
